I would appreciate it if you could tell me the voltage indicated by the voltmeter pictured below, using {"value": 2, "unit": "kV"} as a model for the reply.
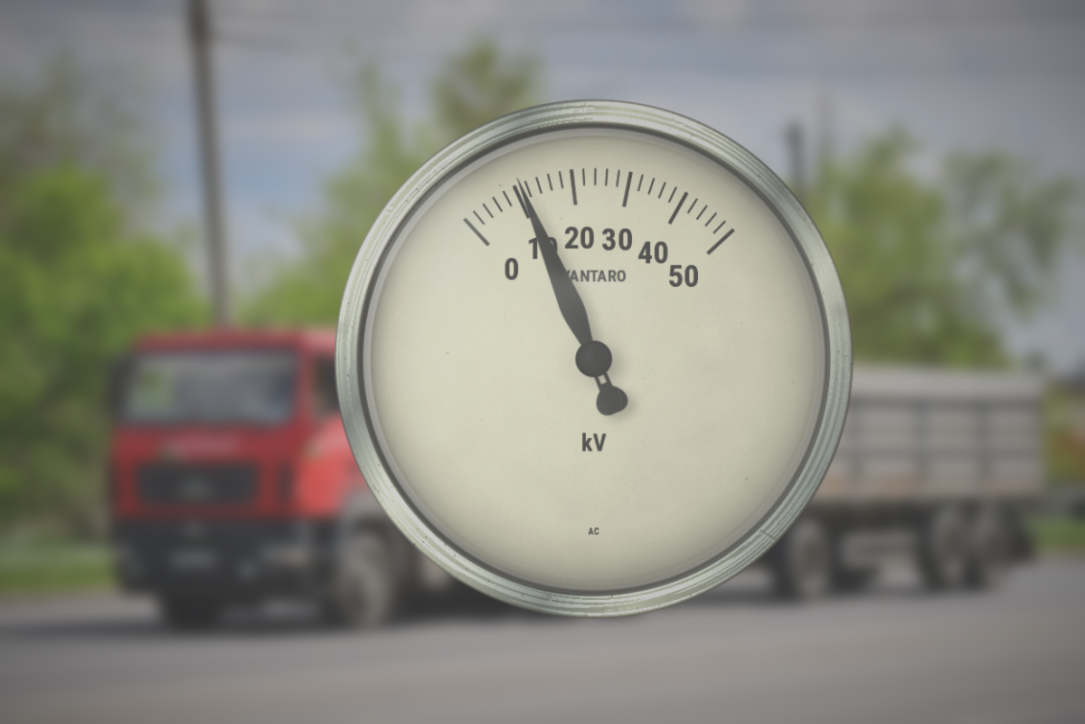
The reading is {"value": 11, "unit": "kV"}
